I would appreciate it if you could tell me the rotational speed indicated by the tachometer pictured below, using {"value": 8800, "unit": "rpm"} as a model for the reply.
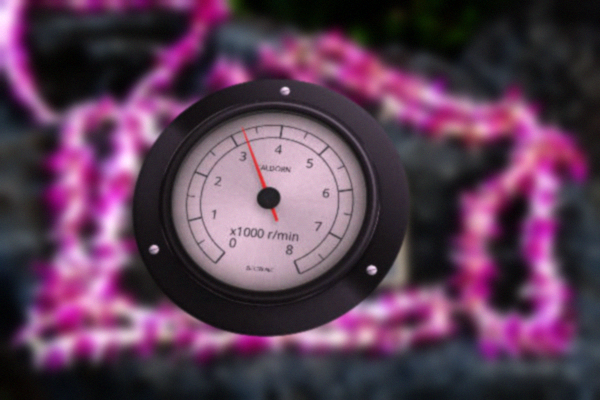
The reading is {"value": 3250, "unit": "rpm"}
